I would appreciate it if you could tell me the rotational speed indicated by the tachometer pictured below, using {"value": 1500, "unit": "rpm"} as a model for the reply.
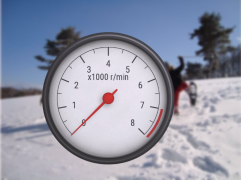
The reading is {"value": 0, "unit": "rpm"}
